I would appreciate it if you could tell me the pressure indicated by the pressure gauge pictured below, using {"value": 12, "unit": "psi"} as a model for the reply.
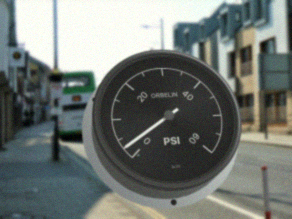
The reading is {"value": 2.5, "unit": "psi"}
